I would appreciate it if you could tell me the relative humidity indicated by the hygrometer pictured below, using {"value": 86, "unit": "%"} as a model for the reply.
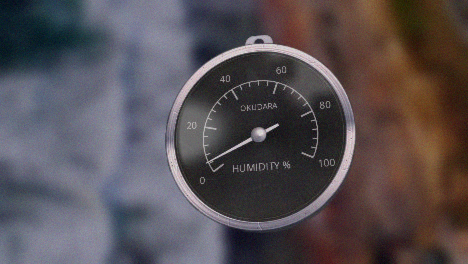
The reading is {"value": 4, "unit": "%"}
